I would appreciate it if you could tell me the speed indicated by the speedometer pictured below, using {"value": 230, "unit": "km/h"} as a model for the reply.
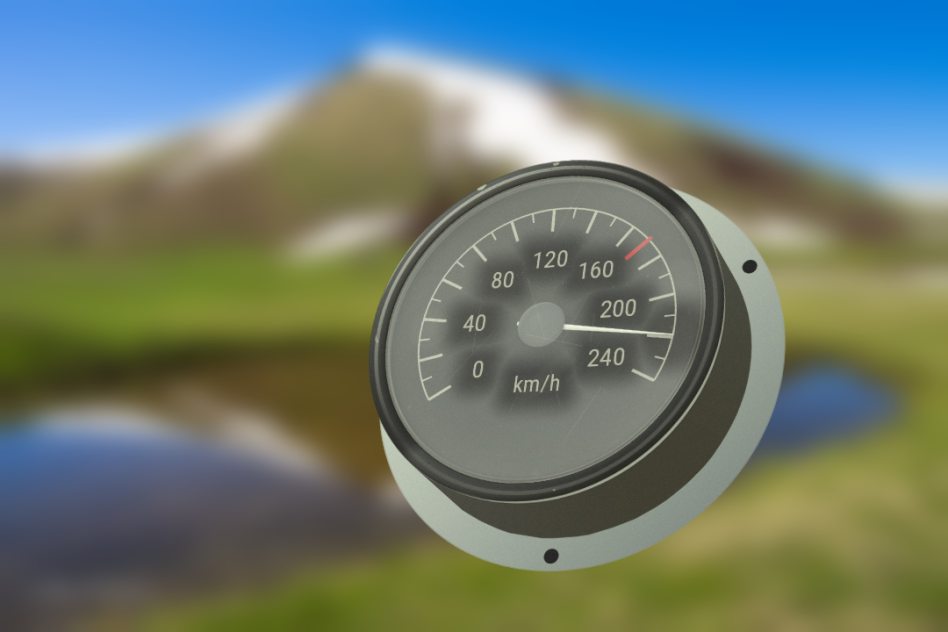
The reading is {"value": 220, "unit": "km/h"}
